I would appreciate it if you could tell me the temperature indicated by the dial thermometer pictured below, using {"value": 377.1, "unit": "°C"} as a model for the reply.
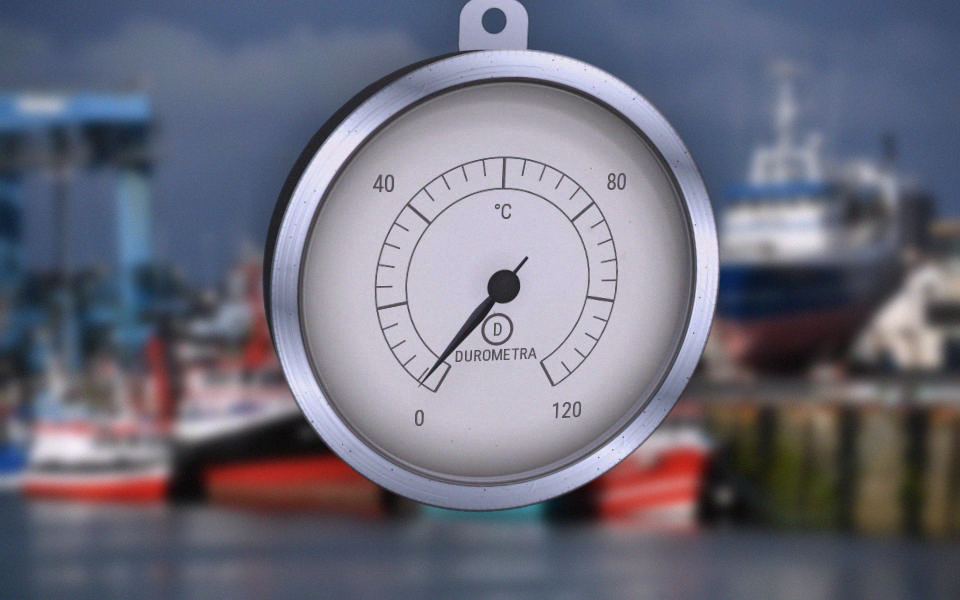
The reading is {"value": 4, "unit": "°C"}
